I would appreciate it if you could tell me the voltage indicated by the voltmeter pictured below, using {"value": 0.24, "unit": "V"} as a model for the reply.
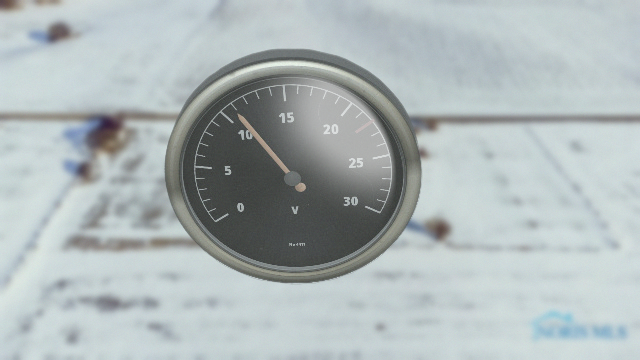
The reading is {"value": 11, "unit": "V"}
